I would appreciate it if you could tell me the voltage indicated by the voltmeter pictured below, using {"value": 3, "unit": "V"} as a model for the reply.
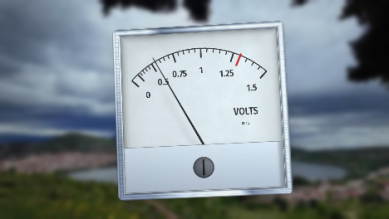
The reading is {"value": 0.55, "unit": "V"}
